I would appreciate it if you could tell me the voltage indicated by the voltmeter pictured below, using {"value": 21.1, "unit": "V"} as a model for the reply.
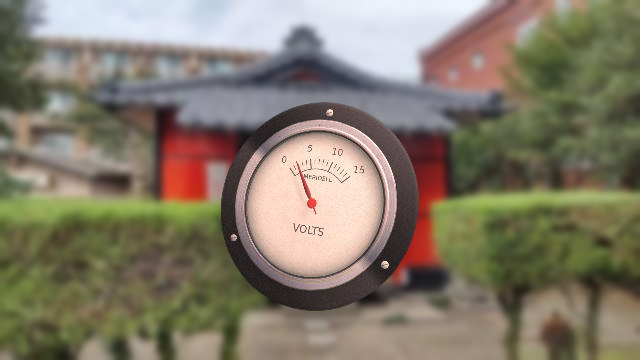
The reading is {"value": 2, "unit": "V"}
